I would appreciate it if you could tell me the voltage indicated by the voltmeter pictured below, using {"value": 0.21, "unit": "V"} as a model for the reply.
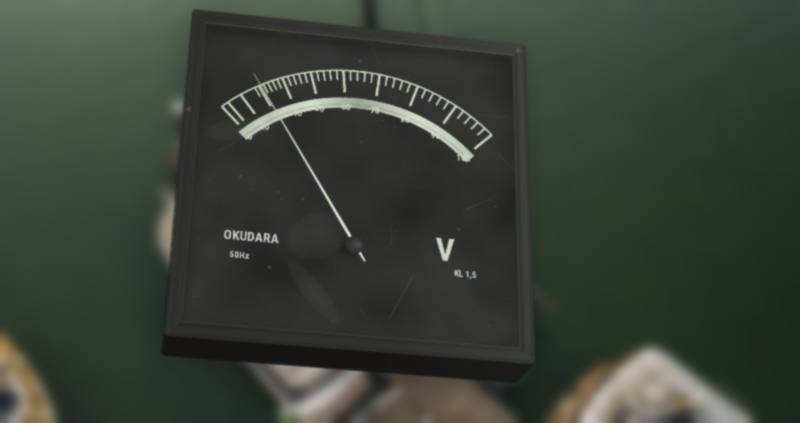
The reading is {"value": 30, "unit": "V"}
